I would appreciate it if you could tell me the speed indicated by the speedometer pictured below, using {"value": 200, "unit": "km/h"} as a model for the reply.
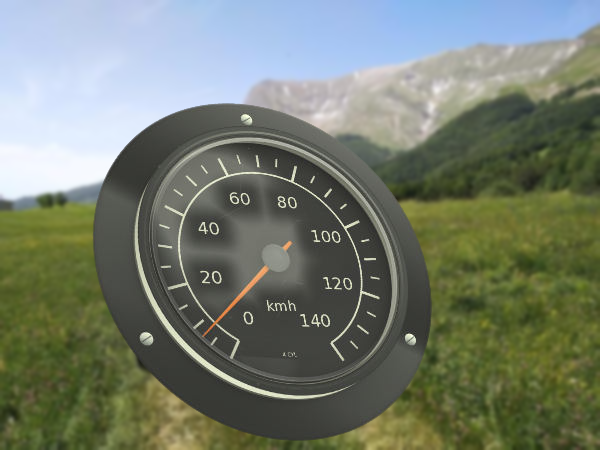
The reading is {"value": 7.5, "unit": "km/h"}
